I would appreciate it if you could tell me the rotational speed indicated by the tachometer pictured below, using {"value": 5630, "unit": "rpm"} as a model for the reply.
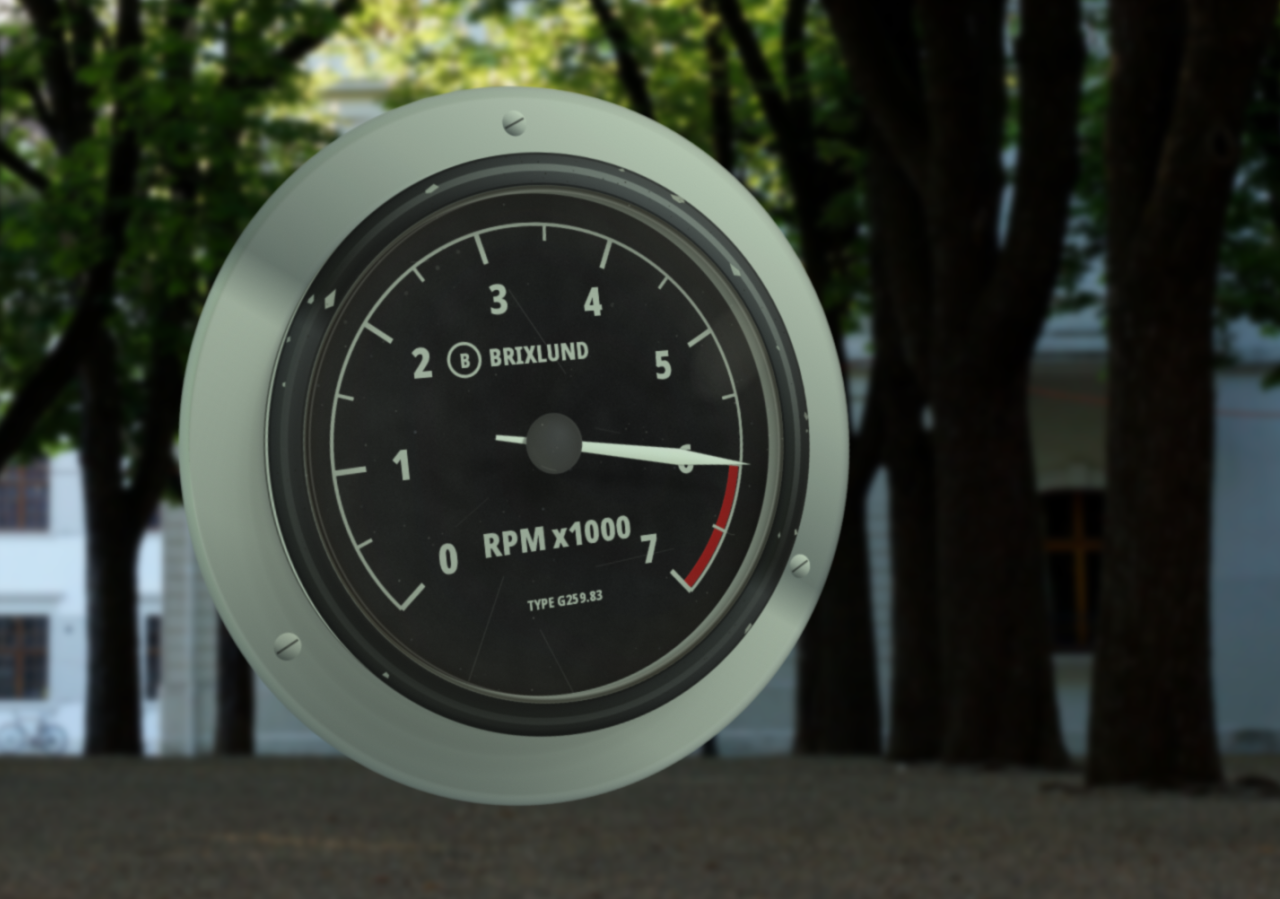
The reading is {"value": 6000, "unit": "rpm"}
